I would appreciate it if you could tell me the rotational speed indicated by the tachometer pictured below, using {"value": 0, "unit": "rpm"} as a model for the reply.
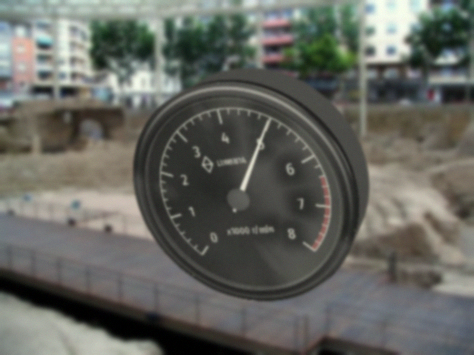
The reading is {"value": 5000, "unit": "rpm"}
